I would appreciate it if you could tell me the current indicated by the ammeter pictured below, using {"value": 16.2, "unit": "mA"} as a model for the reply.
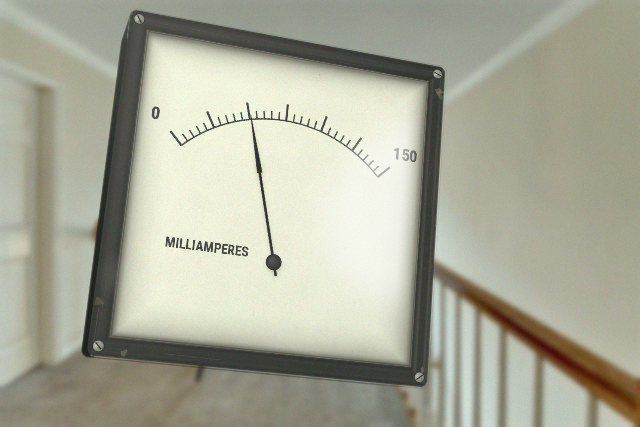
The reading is {"value": 50, "unit": "mA"}
